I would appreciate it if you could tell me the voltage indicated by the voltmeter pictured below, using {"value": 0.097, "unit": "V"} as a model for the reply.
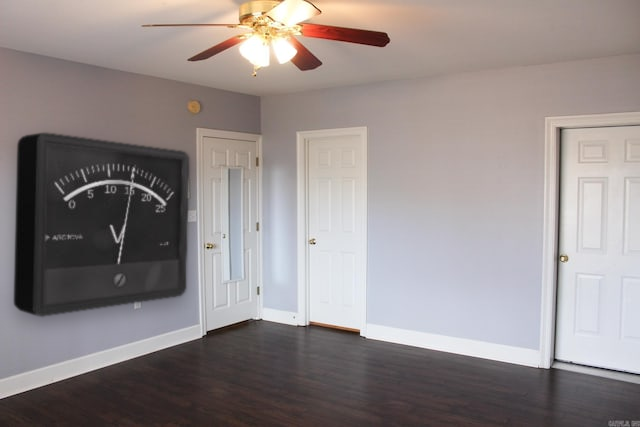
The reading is {"value": 15, "unit": "V"}
